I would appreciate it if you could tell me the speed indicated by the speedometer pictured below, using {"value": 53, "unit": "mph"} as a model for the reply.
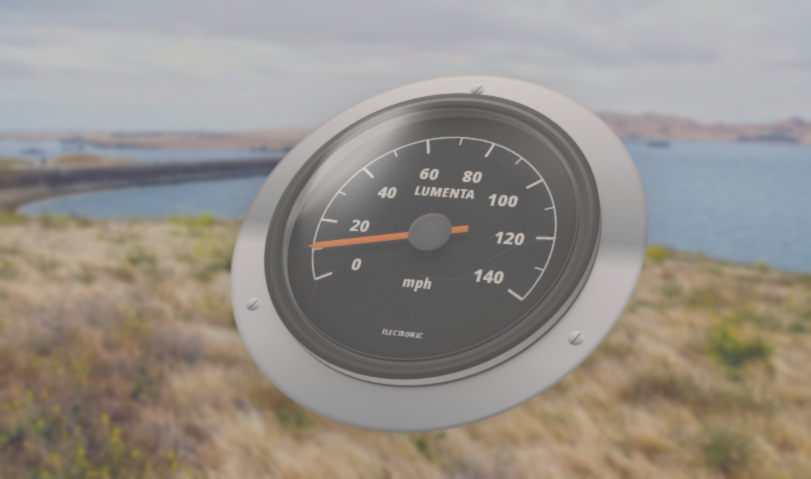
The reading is {"value": 10, "unit": "mph"}
